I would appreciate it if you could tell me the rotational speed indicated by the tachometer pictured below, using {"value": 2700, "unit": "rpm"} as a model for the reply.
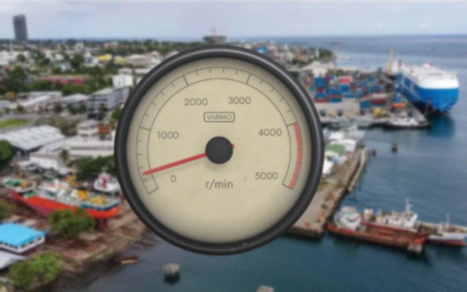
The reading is {"value": 300, "unit": "rpm"}
